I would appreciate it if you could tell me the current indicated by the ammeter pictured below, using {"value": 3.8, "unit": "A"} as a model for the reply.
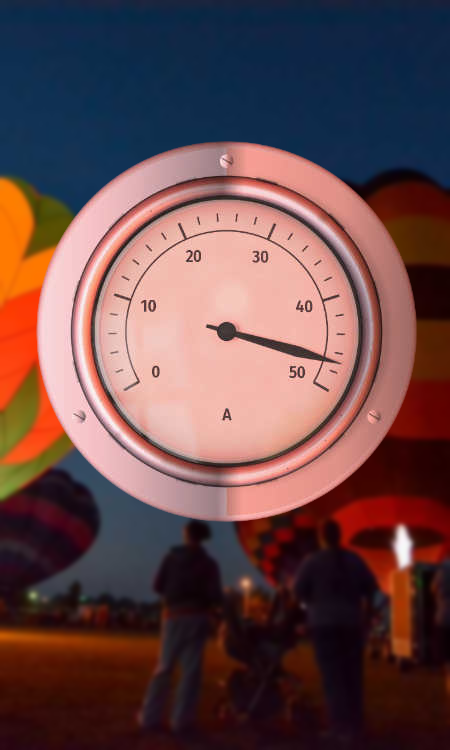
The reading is {"value": 47, "unit": "A"}
